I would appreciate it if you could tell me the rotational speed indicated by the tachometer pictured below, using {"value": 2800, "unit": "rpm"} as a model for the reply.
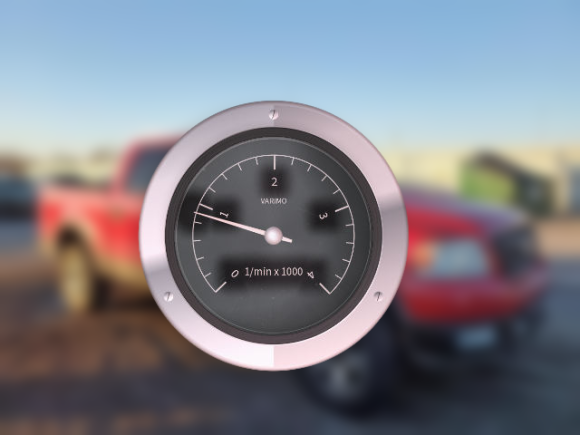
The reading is {"value": 900, "unit": "rpm"}
